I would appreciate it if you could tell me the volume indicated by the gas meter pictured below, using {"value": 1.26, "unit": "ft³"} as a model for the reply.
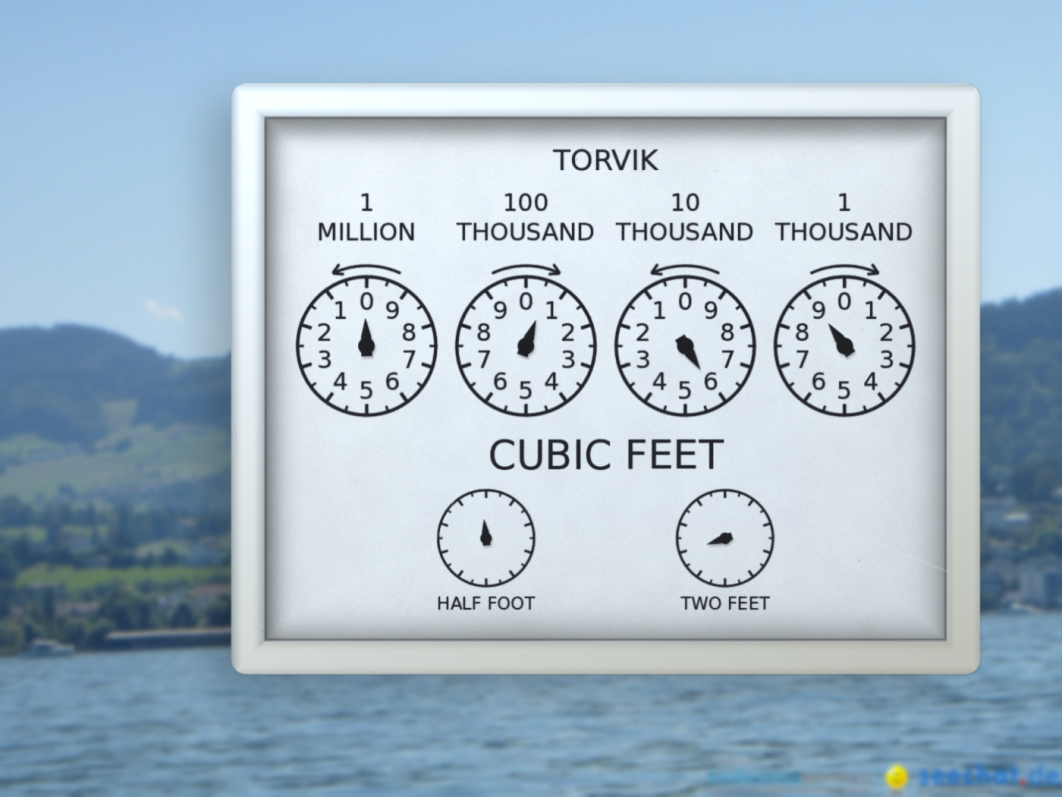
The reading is {"value": 5900, "unit": "ft³"}
